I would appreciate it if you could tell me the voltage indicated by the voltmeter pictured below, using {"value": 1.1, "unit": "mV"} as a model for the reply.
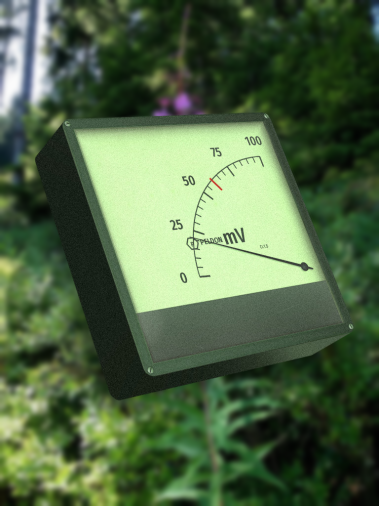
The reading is {"value": 20, "unit": "mV"}
